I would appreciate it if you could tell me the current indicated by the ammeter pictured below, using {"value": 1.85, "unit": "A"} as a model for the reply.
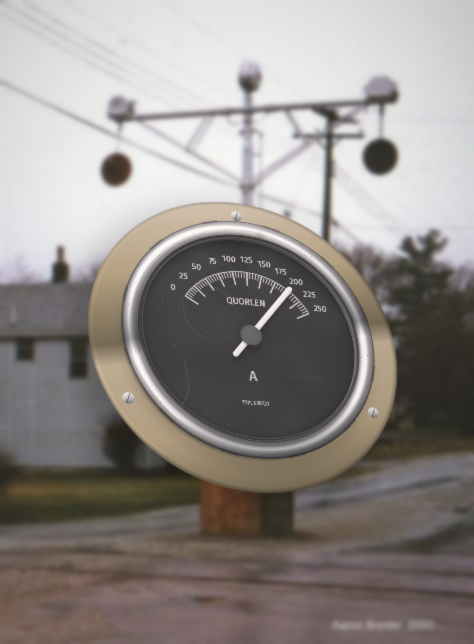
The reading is {"value": 200, "unit": "A"}
